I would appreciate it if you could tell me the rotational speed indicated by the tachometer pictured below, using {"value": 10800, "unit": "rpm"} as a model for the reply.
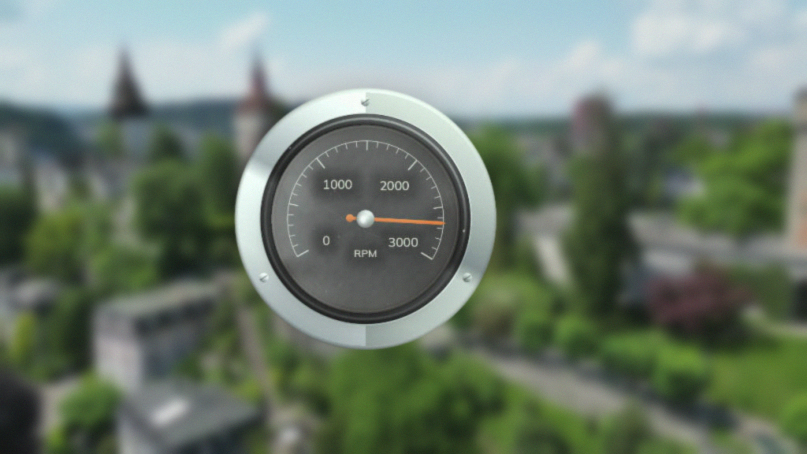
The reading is {"value": 2650, "unit": "rpm"}
